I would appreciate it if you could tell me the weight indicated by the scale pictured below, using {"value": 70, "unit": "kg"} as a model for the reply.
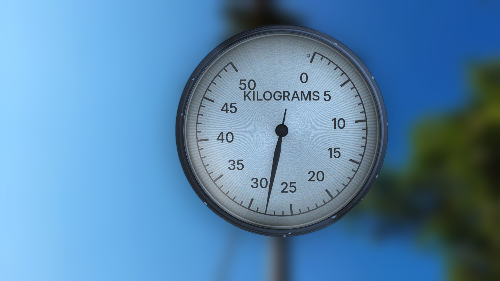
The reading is {"value": 28, "unit": "kg"}
